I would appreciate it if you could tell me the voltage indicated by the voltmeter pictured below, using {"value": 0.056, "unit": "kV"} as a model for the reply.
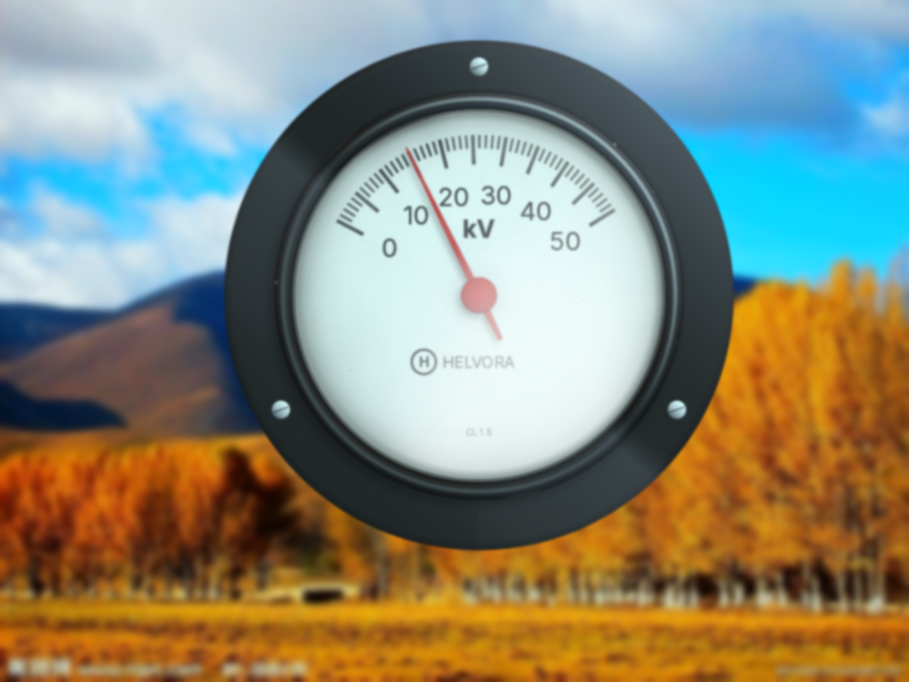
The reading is {"value": 15, "unit": "kV"}
